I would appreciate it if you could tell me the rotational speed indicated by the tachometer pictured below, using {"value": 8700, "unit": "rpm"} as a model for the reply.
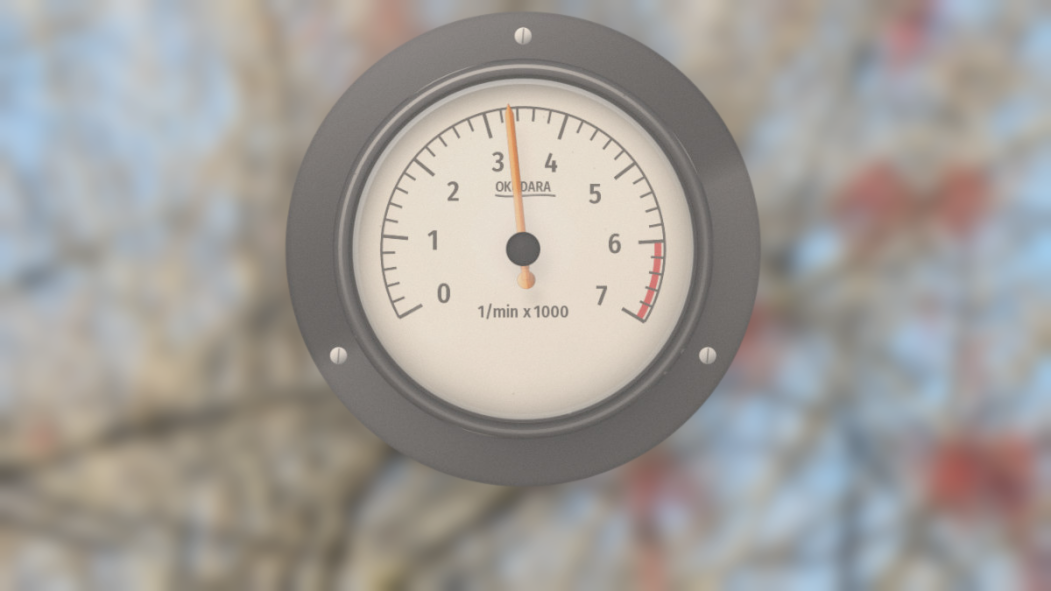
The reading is {"value": 3300, "unit": "rpm"}
